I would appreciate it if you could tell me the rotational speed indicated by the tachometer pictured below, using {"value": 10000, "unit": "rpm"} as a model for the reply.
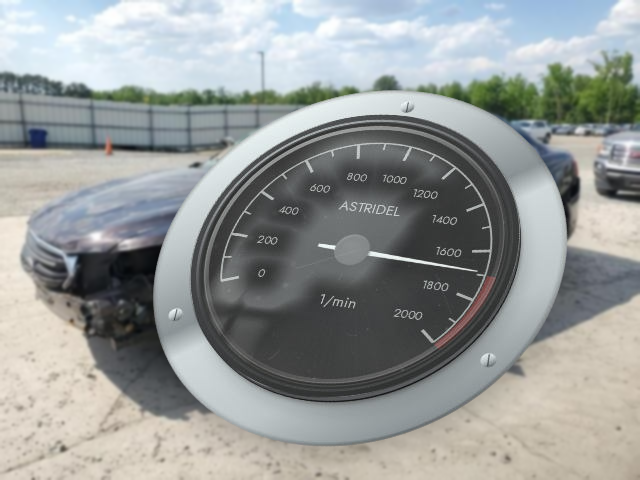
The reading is {"value": 1700, "unit": "rpm"}
